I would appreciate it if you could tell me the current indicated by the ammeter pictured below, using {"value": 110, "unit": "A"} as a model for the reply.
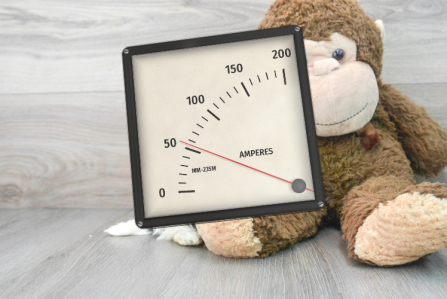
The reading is {"value": 55, "unit": "A"}
